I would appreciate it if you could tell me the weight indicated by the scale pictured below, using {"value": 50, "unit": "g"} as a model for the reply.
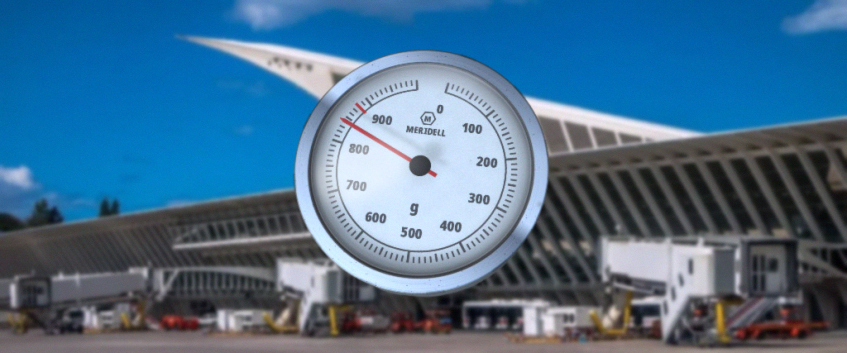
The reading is {"value": 840, "unit": "g"}
